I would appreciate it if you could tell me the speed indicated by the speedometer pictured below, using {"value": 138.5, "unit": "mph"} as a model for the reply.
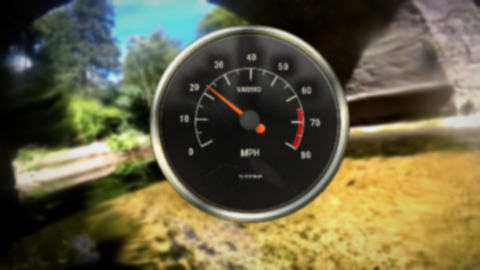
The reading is {"value": 22.5, "unit": "mph"}
